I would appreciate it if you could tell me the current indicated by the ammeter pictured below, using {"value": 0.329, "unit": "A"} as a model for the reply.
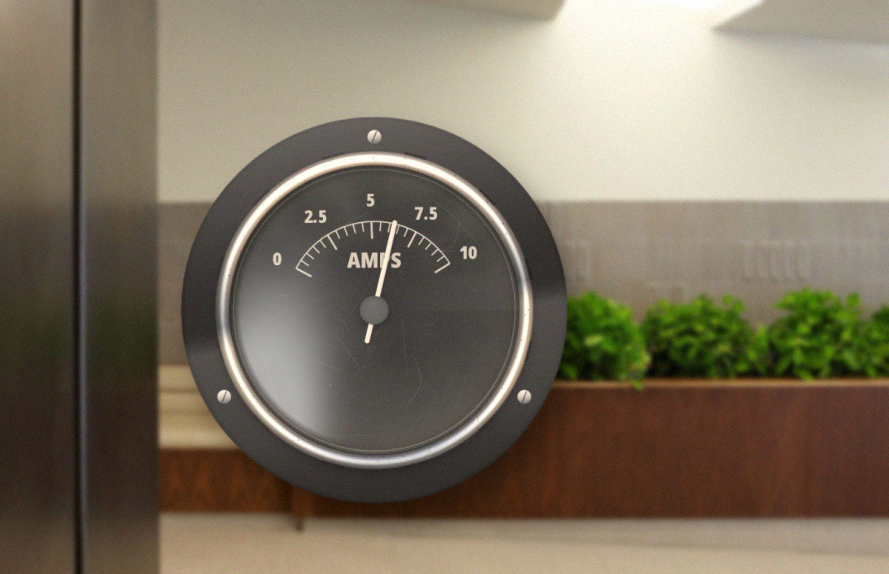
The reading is {"value": 6.25, "unit": "A"}
